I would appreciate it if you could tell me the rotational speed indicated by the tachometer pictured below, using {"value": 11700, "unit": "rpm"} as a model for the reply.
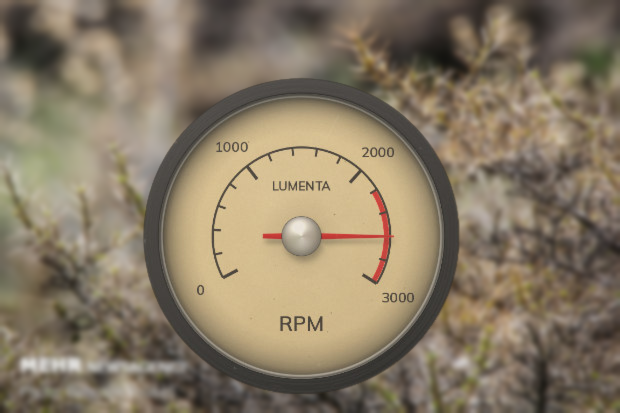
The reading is {"value": 2600, "unit": "rpm"}
